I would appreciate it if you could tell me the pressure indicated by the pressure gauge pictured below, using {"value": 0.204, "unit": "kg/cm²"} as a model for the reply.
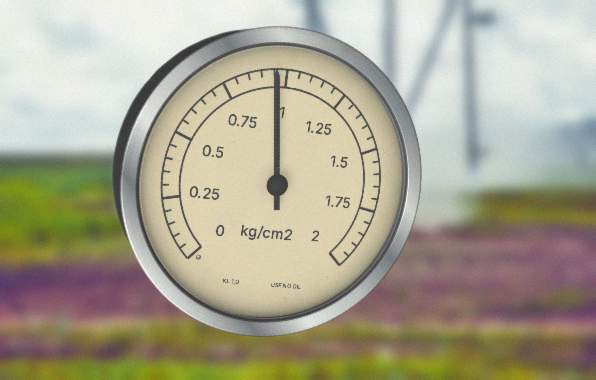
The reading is {"value": 0.95, "unit": "kg/cm²"}
